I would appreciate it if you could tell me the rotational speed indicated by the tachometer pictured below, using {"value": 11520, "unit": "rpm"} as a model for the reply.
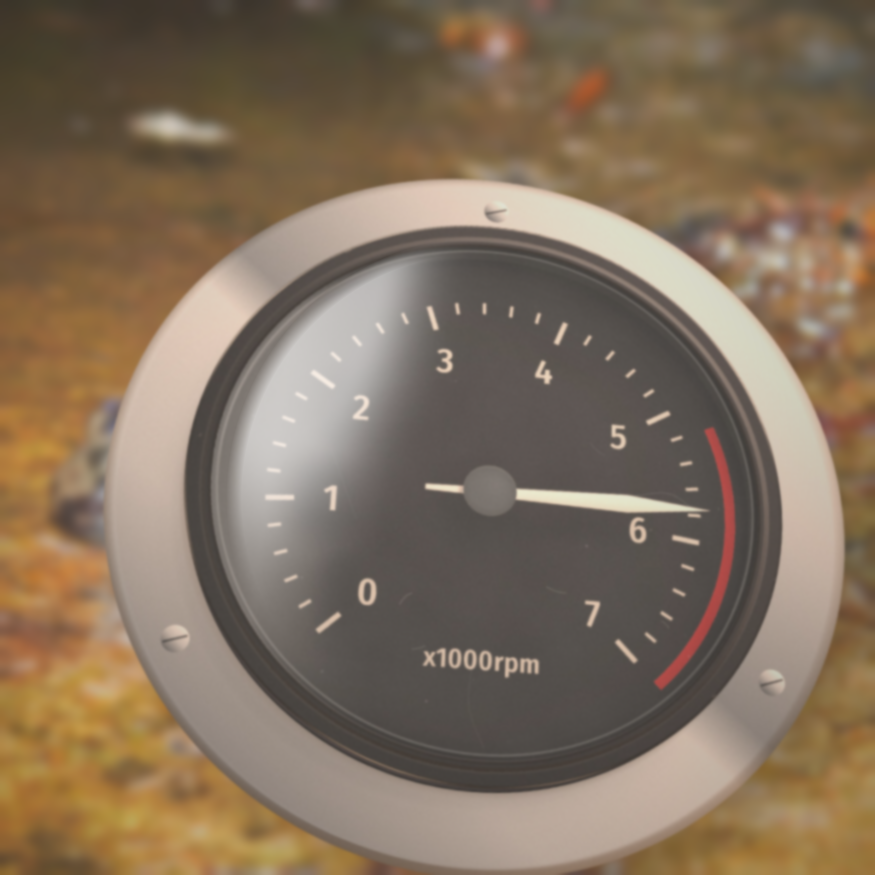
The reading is {"value": 5800, "unit": "rpm"}
